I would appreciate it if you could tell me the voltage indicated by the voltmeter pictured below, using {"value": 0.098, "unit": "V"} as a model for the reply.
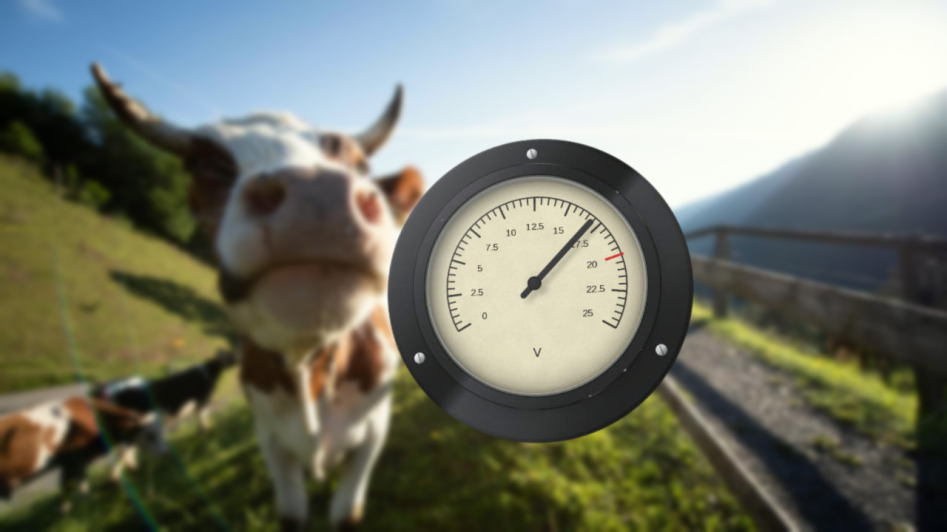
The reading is {"value": 17, "unit": "V"}
